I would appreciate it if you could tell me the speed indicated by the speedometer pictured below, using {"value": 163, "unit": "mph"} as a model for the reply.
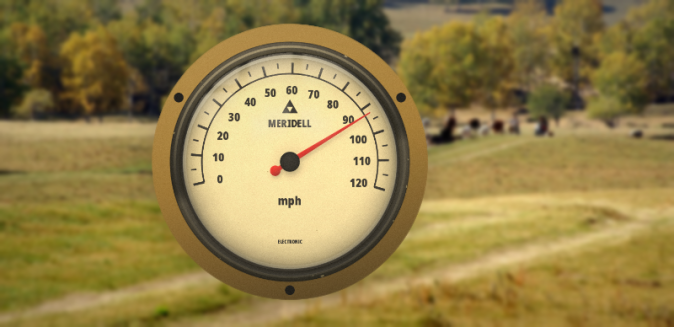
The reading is {"value": 92.5, "unit": "mph"}
